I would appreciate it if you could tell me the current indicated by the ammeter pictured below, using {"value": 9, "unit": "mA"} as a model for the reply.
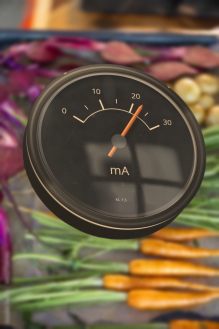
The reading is {"value": 22.5, "unit": "mA"}
